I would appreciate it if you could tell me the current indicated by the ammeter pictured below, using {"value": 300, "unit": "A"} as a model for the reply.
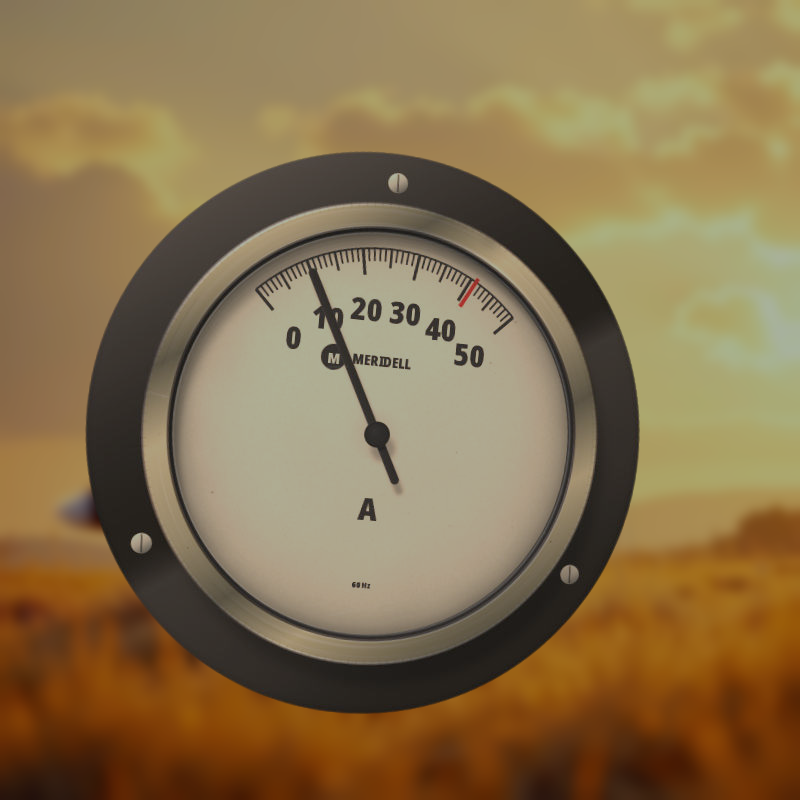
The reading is {"value": 10, "unit": "A"}
